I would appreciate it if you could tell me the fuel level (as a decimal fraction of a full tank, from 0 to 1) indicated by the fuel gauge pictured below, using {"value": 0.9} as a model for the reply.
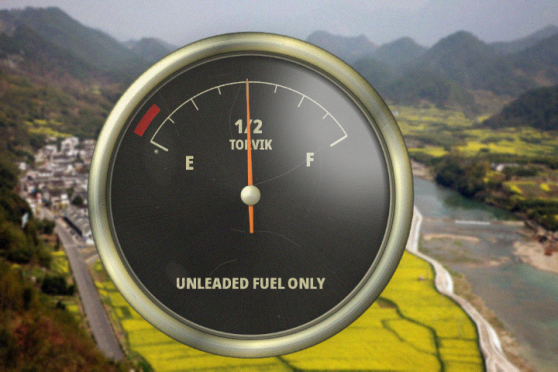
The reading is {"value": 0.5}
